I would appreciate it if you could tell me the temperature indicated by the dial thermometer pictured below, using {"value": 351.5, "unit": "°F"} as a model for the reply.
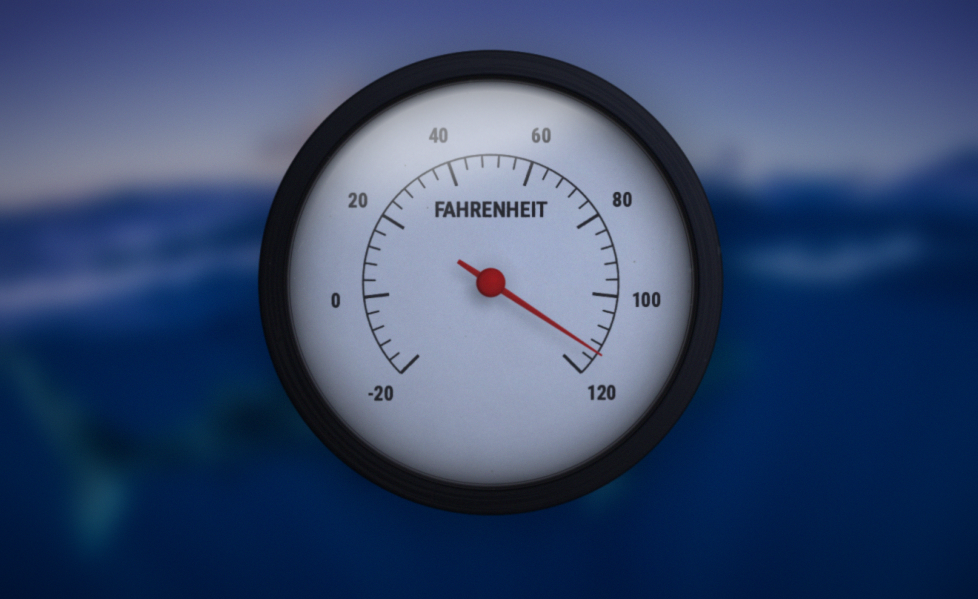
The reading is {"value": 114, "unit": "°F"}
